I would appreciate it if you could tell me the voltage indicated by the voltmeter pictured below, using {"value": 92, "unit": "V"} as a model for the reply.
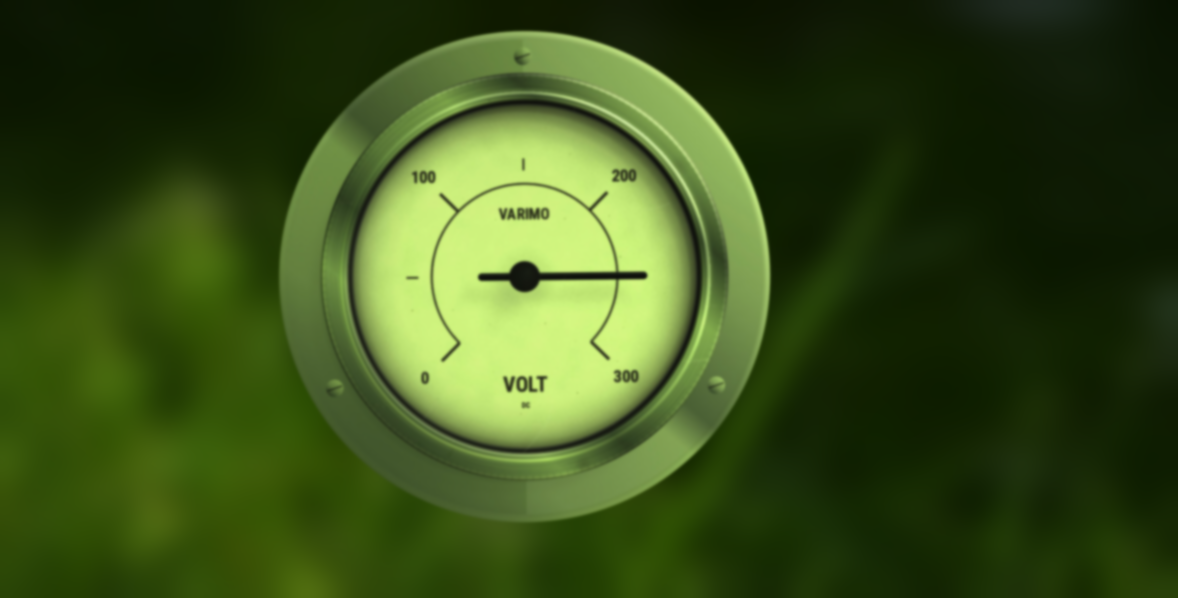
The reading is {"value": 250, "unit": "V"}
